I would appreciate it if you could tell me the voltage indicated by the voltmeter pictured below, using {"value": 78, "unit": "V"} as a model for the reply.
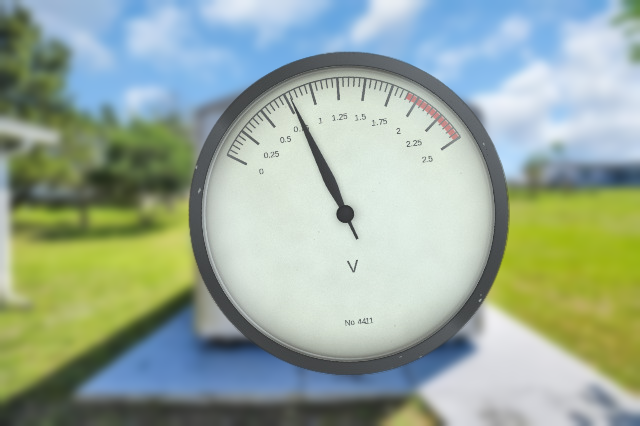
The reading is {"value": 0.8, "unit": "V"}
